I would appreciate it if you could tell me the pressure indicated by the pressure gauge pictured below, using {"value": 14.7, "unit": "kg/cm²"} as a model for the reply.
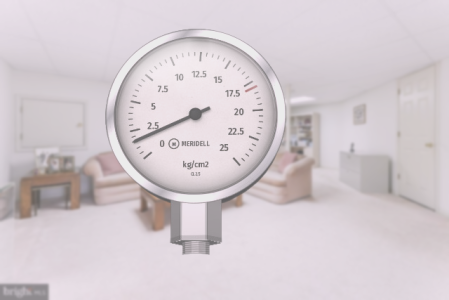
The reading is {"value": 1.5, "unit": "kg/cm²"}
